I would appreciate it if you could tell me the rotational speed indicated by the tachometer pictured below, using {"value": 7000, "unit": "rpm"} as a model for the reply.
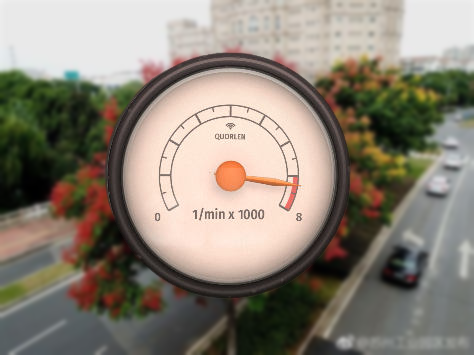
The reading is {"value": 7250, "unit": "rpm"}
